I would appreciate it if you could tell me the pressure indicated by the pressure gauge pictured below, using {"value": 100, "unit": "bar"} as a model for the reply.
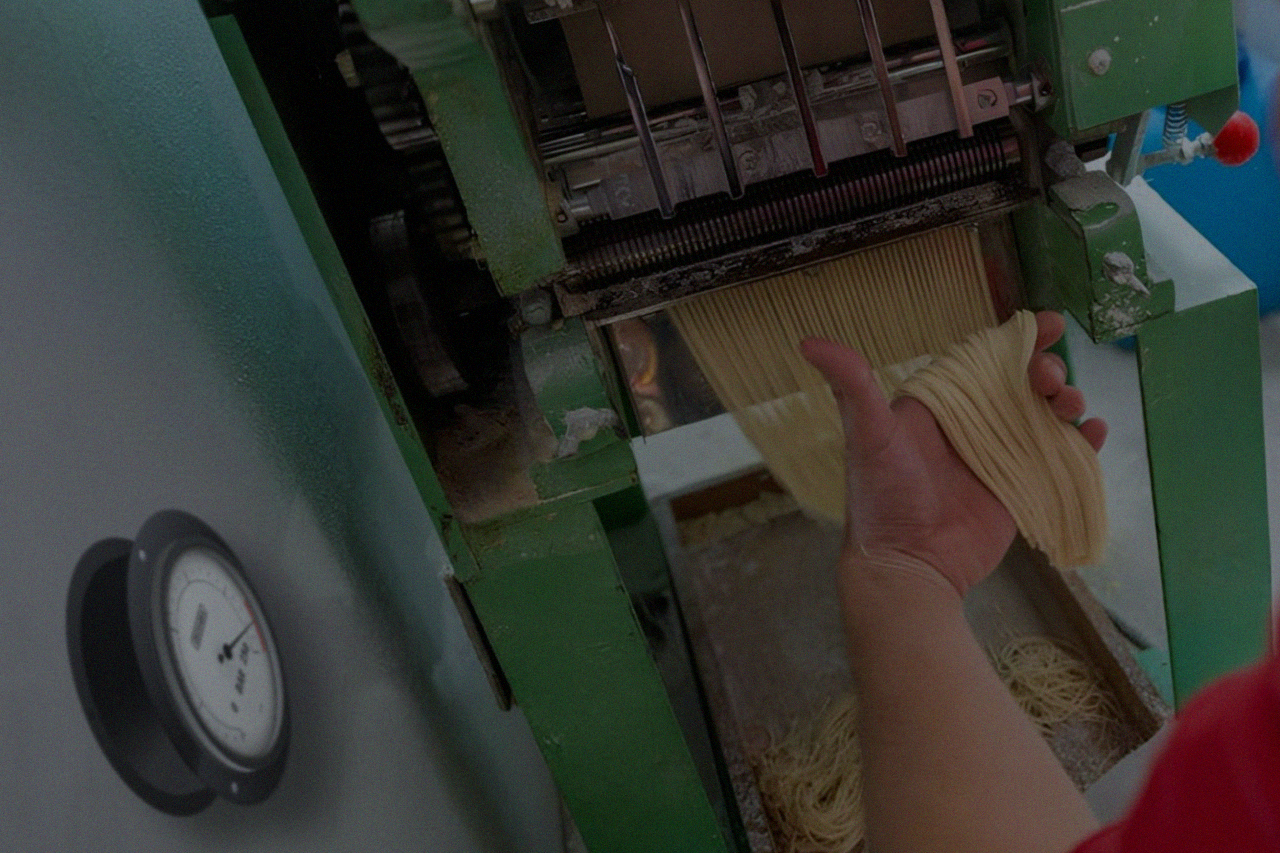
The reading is {"value": 230, "unit": "bar"}
